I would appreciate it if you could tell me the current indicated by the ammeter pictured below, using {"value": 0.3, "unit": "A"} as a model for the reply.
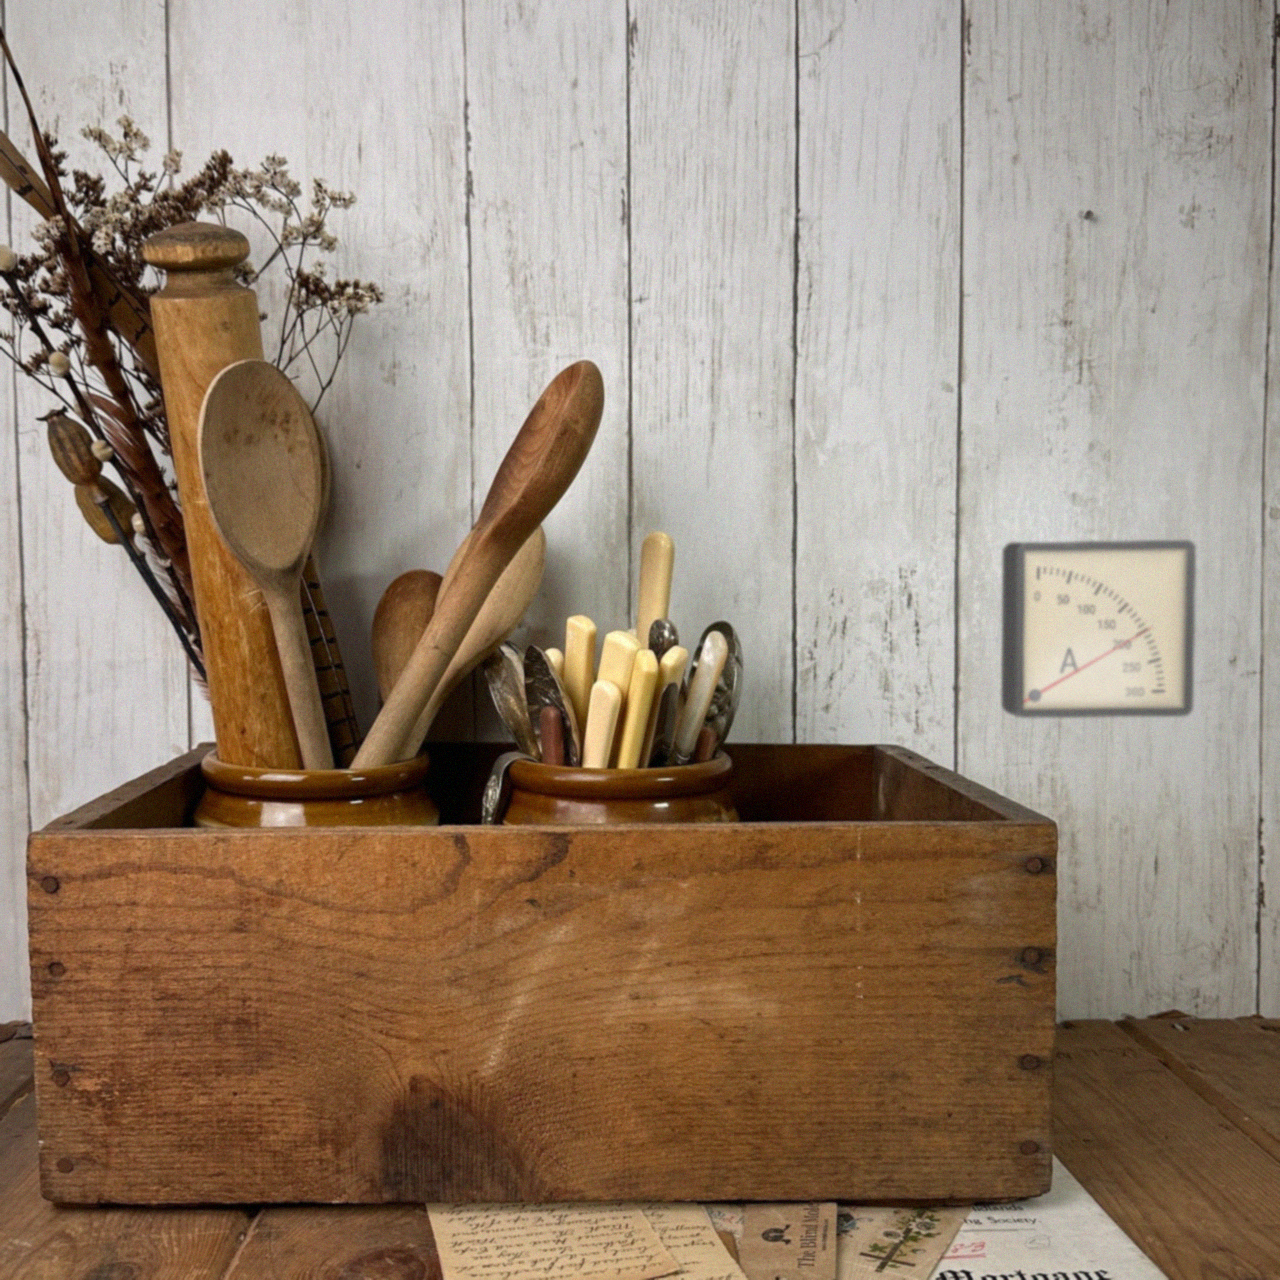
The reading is {"value": 200, "unit": "A"}
